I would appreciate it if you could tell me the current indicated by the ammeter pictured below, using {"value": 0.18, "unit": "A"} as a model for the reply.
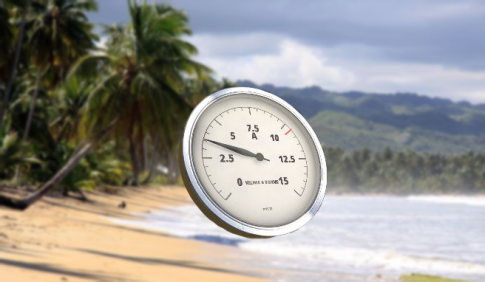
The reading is {"value": 3.5, "unit": "A"}
